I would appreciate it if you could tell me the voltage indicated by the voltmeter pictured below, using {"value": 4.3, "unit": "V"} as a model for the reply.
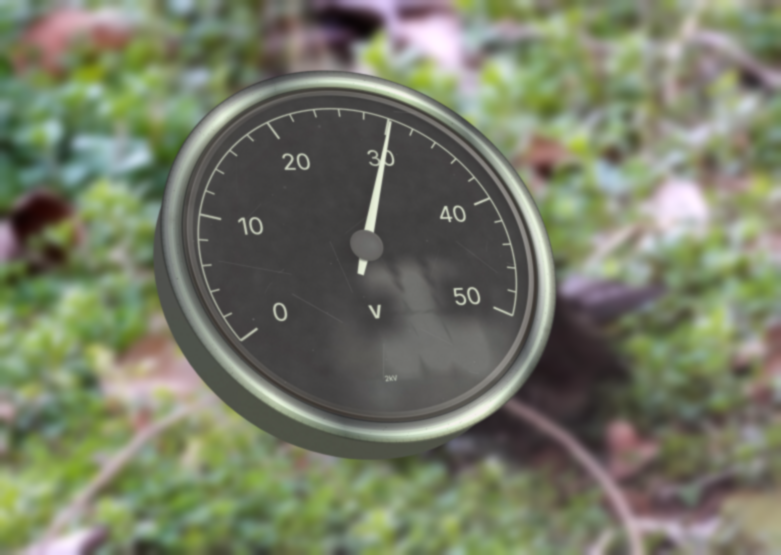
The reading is {"value": 30, "unit": "V"}
